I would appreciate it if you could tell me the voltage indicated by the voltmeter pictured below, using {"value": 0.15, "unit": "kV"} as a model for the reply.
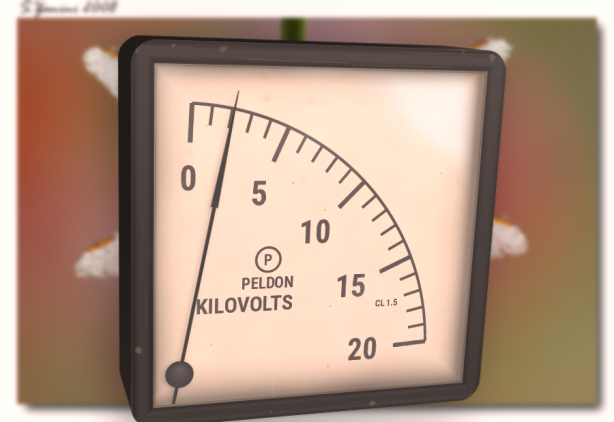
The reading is {"value": 2, "unit": "kV"}
